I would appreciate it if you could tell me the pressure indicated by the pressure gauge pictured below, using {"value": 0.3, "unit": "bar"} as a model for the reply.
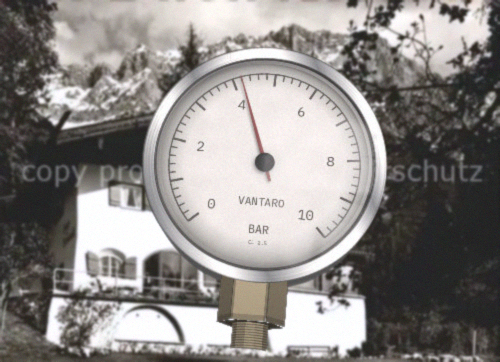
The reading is {"value": 4.2, "unit": "bar"}
